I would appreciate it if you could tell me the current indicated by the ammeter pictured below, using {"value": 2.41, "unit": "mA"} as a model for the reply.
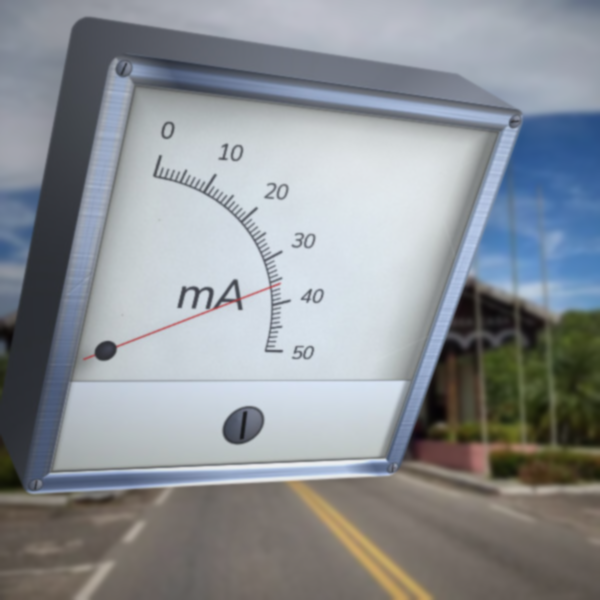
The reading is {"value": 35, "unit": "mA"}
